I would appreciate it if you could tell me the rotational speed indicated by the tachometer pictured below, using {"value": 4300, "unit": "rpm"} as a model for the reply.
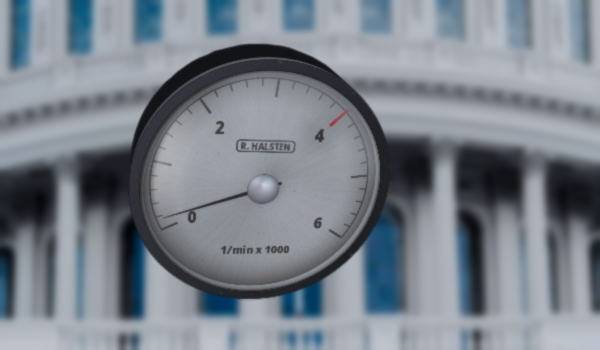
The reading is {"value": 200, "unit": "rpm"}
